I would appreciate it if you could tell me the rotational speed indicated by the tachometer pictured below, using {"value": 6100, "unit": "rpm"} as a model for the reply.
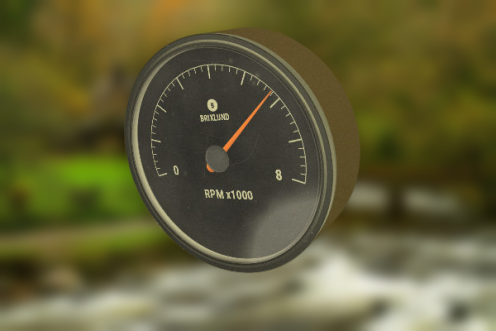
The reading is {"value": 5800, "unit": "rpm"}
